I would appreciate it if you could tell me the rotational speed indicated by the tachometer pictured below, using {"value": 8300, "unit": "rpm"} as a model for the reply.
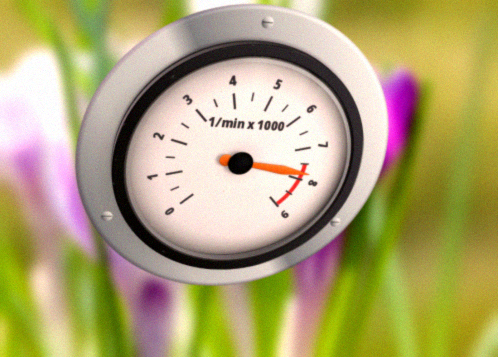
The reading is {"value": 7750, "unit": "rpm"}
